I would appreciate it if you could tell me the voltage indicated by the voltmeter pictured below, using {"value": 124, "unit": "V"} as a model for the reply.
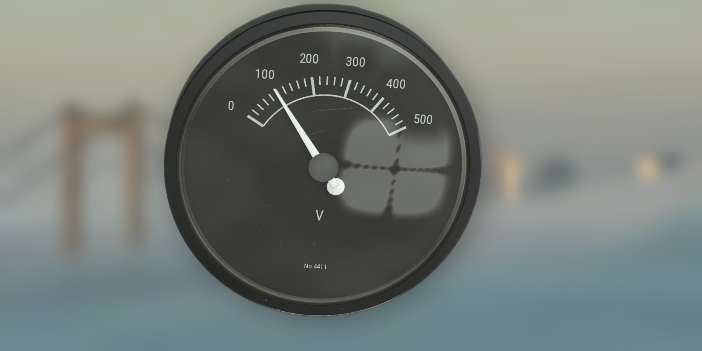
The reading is {"value": 100, "unit": "V"}
